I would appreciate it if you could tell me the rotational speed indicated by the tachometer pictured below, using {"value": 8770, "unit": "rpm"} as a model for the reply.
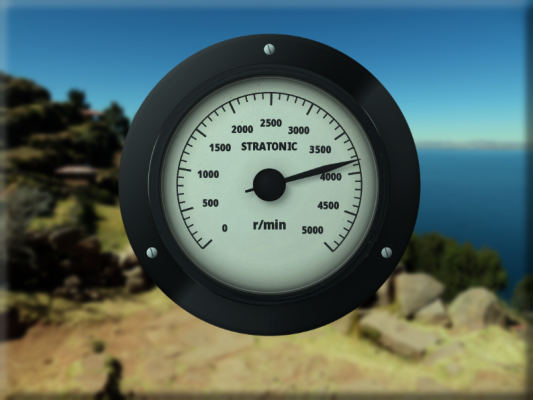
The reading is {"value": 3850, "unit": "rpm"}
